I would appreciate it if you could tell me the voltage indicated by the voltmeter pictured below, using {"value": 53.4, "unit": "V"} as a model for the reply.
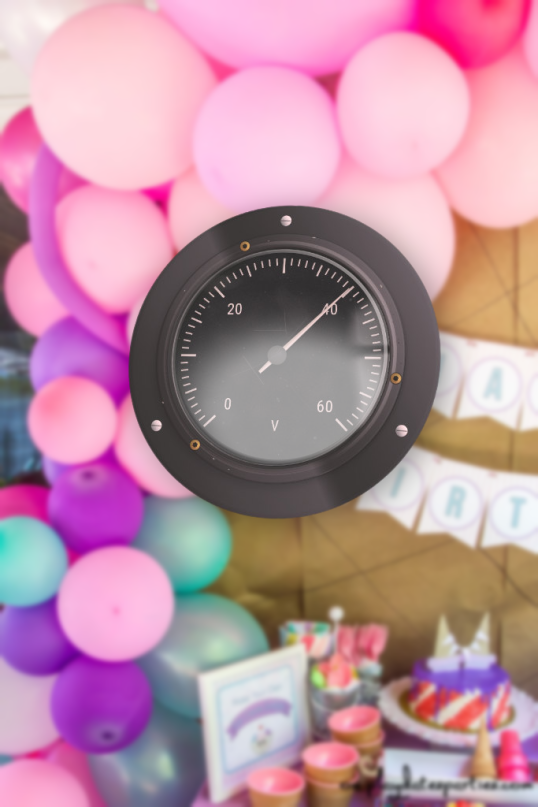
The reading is {"value": 40, "unit": "V"}
